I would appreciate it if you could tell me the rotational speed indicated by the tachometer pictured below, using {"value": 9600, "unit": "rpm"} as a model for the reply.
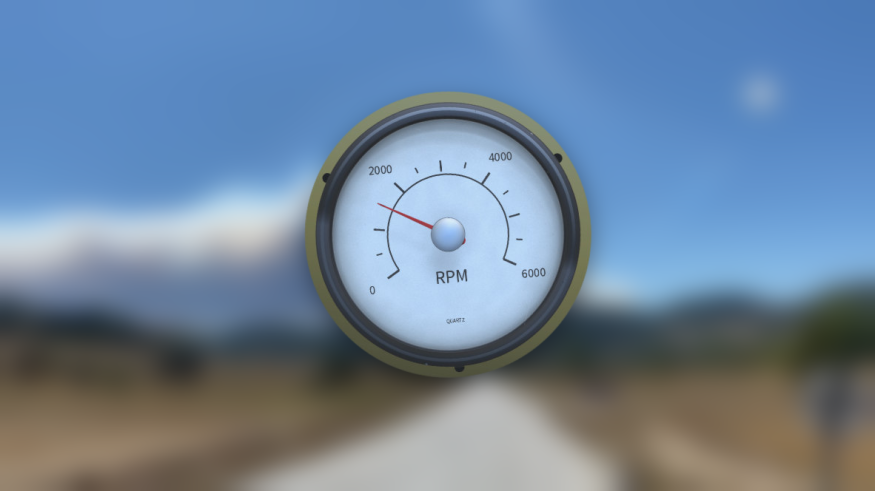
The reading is {"value": 1500, "unit": "rpm"}
